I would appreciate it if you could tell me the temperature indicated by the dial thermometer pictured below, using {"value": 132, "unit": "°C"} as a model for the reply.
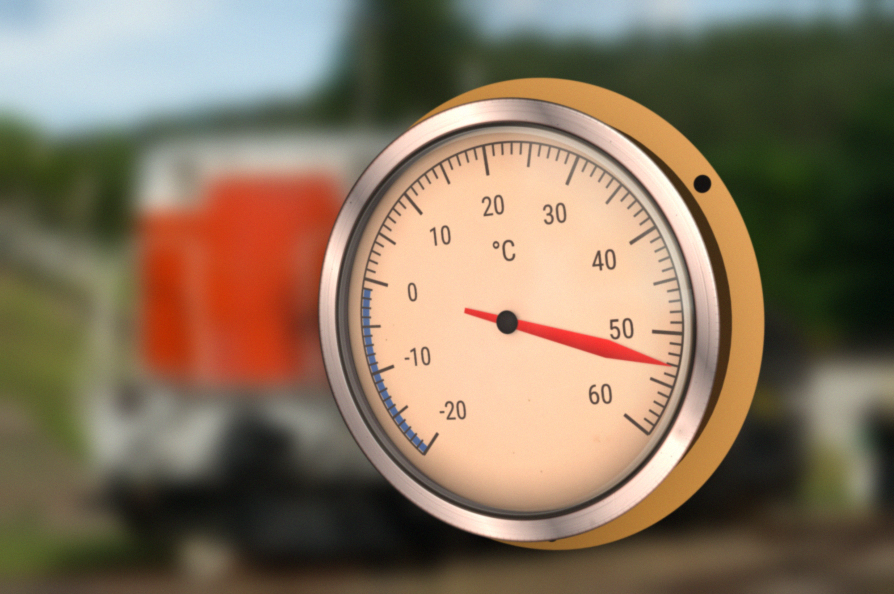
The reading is {"value": 53, "unit": "°C"}
